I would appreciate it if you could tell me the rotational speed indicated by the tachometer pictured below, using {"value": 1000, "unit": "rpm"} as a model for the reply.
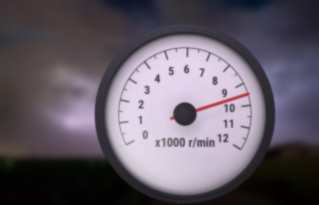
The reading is {"value": 9500, "unit": "rpm"}
